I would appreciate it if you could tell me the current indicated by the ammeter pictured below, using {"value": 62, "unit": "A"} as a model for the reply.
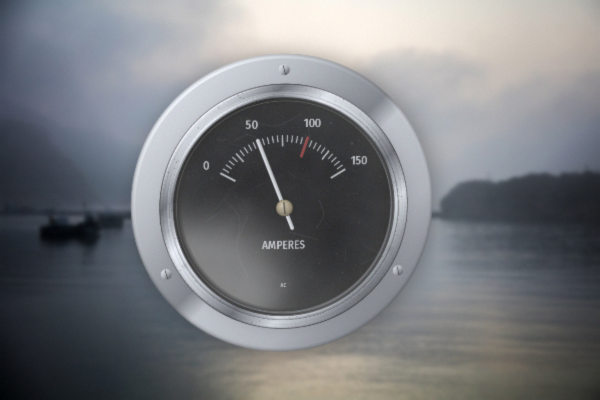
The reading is {"value": 50, "unit": "A"}
